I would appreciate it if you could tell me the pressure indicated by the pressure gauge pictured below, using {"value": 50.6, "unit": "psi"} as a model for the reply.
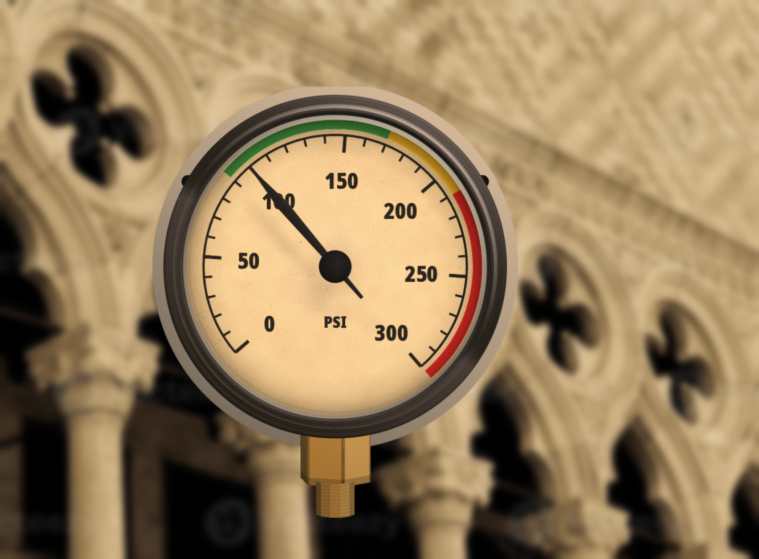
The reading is {"value": 100, "unit": "psi"}
